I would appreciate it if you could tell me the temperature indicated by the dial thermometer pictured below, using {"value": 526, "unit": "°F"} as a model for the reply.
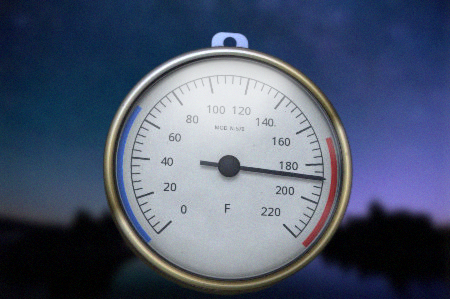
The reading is {"value": 188, "unit": "°F"}
